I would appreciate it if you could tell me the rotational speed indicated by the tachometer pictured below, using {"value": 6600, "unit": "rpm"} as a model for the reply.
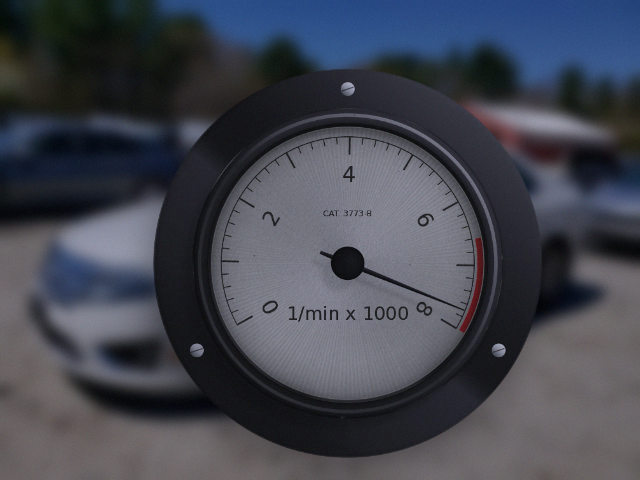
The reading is {"value": 7700, "unit": "rpm"}
